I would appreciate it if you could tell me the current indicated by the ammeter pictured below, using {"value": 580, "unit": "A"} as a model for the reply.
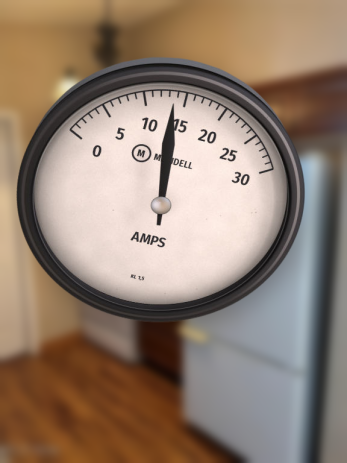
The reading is {"value": 13.5, "unit": "A"}
